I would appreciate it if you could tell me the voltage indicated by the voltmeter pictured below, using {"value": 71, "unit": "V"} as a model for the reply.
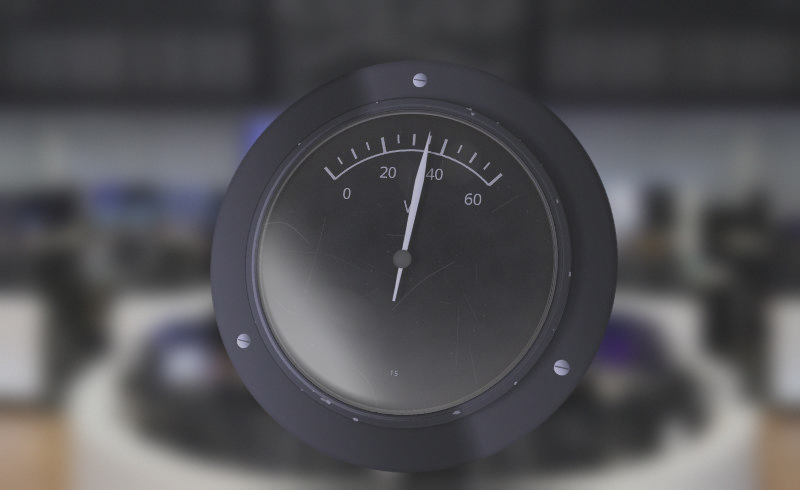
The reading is {"value": 35, "unit": "V"}
